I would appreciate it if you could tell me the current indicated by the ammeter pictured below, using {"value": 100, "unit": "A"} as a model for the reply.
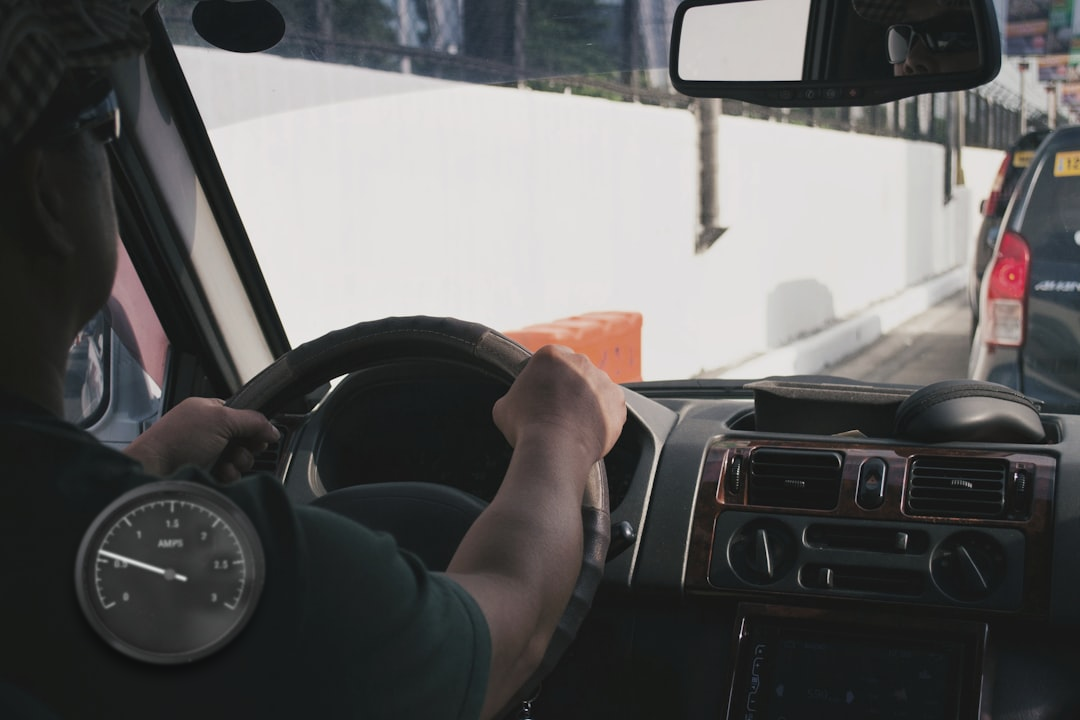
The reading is {"value": 0.6, "unit": "A"}
